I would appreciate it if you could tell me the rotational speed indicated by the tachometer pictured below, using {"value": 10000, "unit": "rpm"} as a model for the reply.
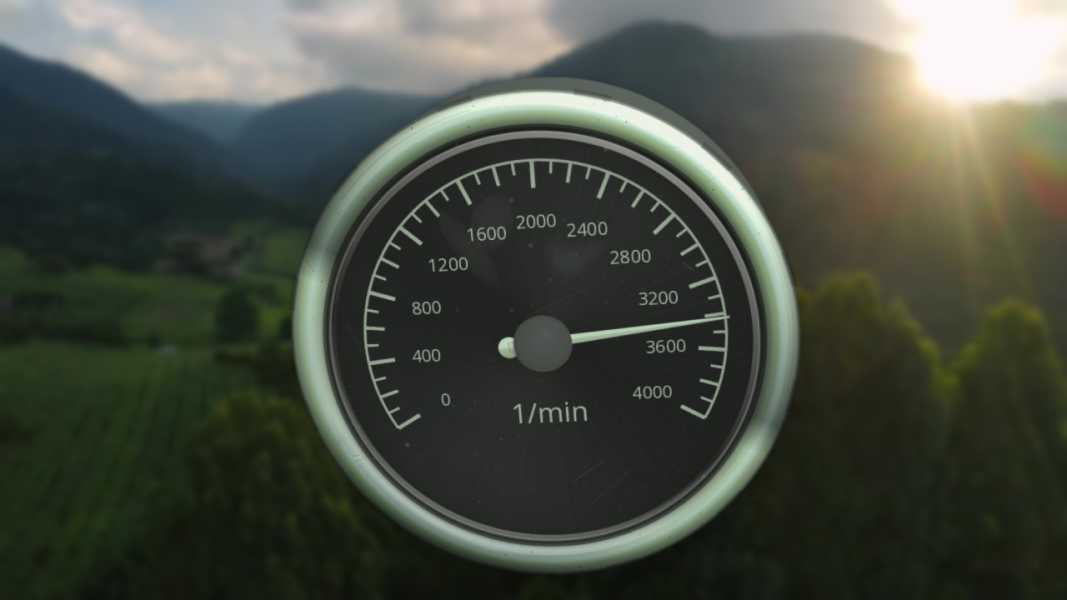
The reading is {"value": 3400, "unit": "rpm"}
